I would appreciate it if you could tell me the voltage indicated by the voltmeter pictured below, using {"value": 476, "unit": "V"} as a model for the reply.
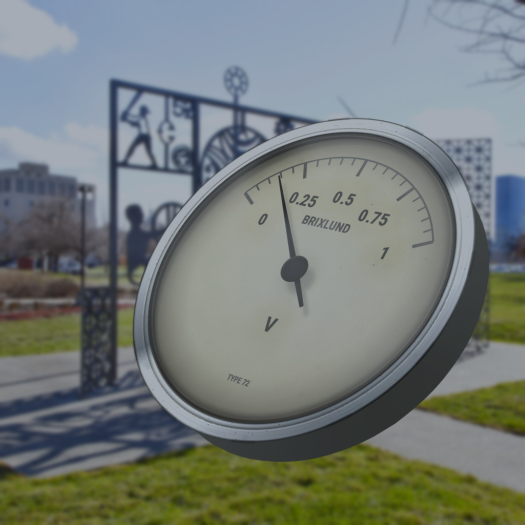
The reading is {"value": 0.15, "unit": "V"}
